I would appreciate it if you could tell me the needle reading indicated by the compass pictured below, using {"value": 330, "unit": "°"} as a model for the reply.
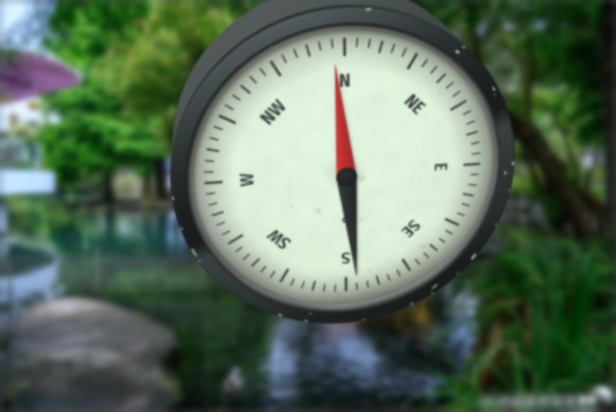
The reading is {"value": 355, "unit": "°"}
